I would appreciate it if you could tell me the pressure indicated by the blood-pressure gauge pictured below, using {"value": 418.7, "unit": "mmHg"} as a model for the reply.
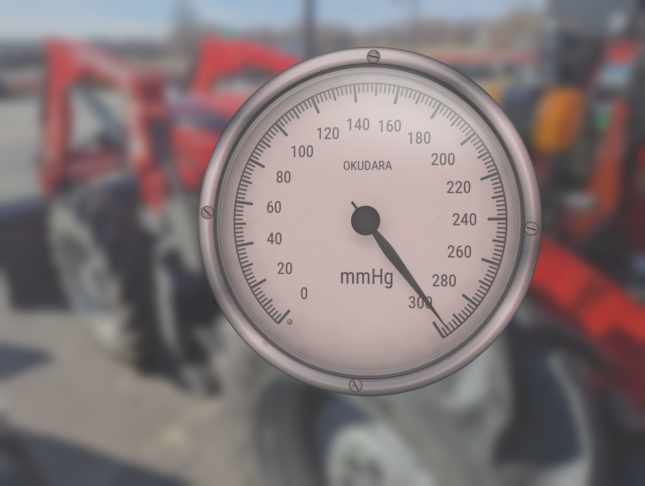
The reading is {"value": 296, "unit": "mmHg"}
